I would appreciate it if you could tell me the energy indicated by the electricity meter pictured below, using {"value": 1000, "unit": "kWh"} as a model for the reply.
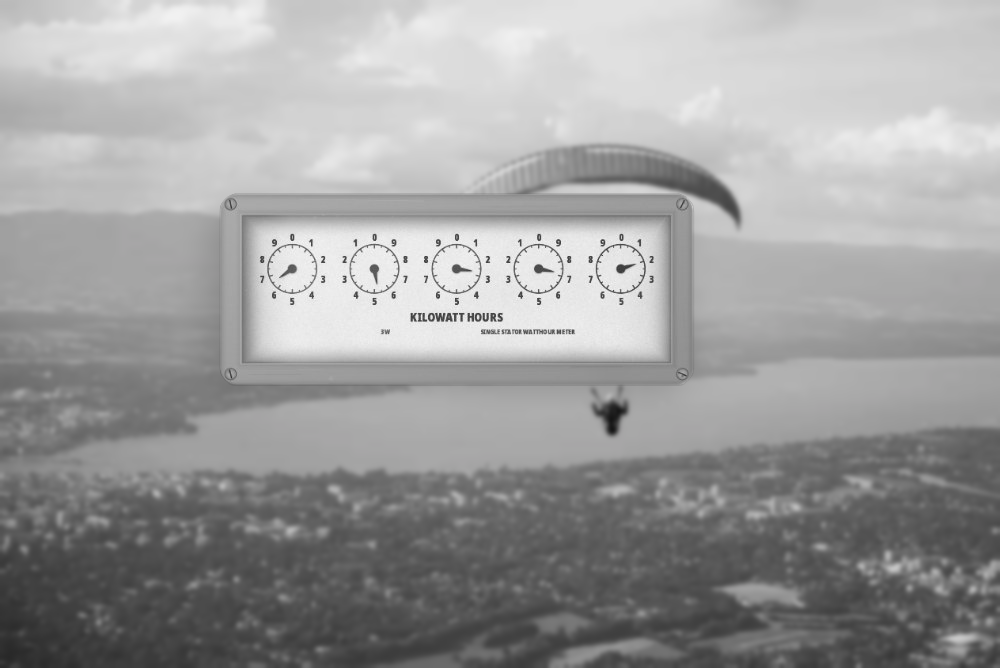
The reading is {"value": 65272, "unit": "kWh"}
